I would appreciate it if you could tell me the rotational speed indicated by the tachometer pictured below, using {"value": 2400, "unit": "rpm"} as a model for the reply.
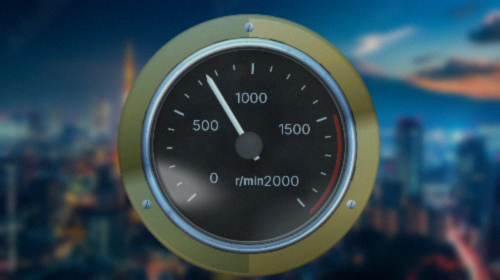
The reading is {"value": 750, "unit": "rpm"}
